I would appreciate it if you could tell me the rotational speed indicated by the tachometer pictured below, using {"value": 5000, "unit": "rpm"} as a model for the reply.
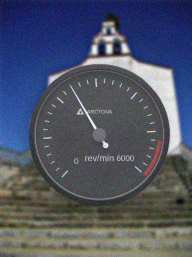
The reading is {"value": 2400, "unit": "rpm"}
